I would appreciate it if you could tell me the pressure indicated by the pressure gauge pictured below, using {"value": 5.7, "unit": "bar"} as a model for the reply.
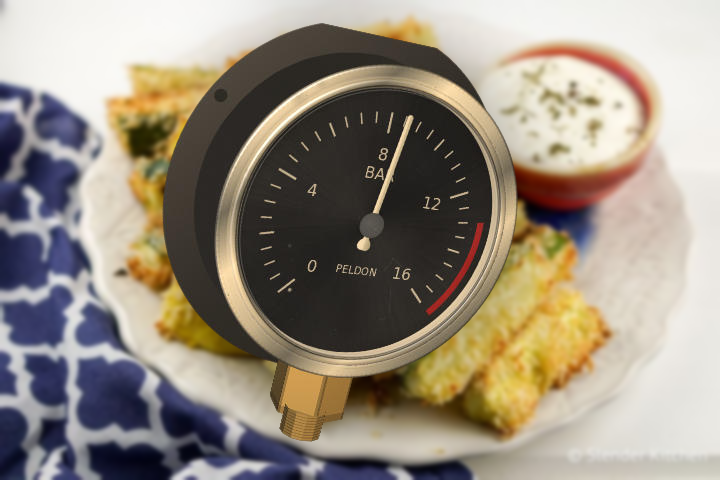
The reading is {"value": 8.5, "unit": "bar"}
